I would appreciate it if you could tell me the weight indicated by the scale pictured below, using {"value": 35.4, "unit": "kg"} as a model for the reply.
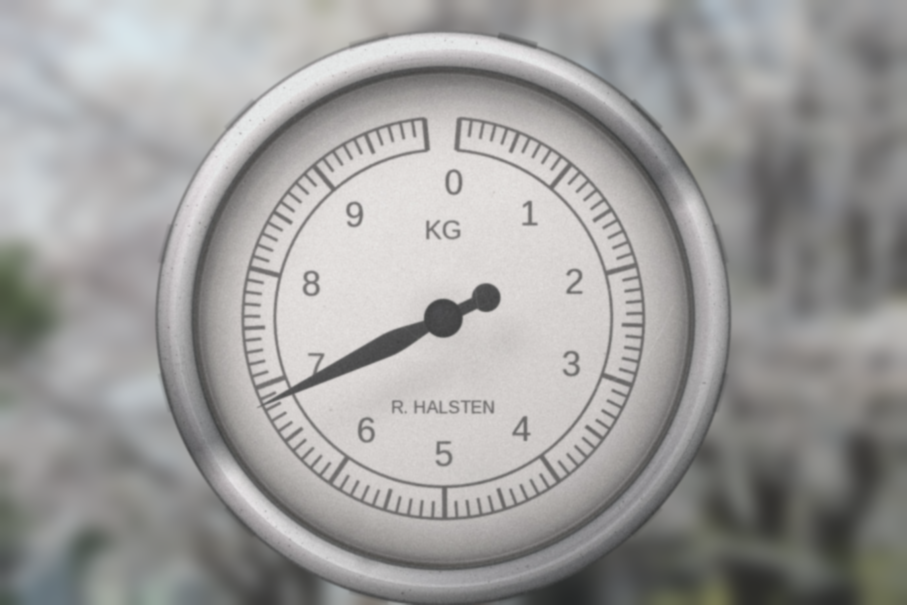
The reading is {"value": 6.85, "unit": "kg"}
